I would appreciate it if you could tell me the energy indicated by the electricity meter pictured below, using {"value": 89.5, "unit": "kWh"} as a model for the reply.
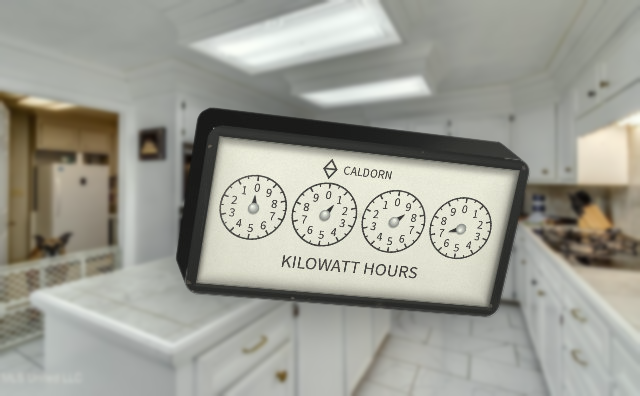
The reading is {"value": 87, "unit": "kWh"}
